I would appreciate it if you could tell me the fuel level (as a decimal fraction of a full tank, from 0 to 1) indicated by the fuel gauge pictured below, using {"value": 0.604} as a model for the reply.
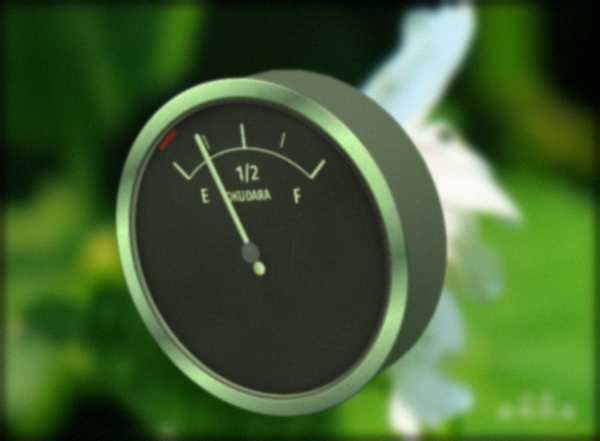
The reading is {"value": 0.25}
